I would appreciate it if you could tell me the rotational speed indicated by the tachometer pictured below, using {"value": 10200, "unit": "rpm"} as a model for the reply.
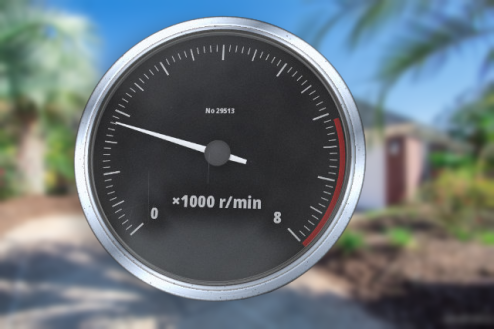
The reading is {"value": 1800, "unit": "rpm"}
